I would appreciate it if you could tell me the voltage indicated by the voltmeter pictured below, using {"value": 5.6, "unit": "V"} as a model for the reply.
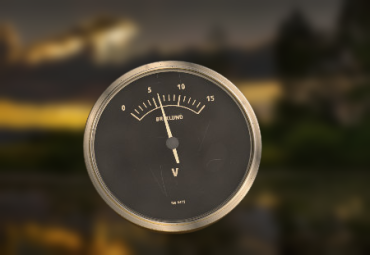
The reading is {"value": 6, "unit": "V"}
